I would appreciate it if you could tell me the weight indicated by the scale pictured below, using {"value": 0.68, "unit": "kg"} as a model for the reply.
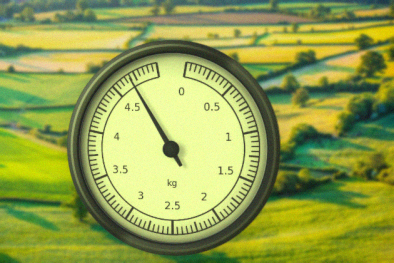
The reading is {"value": 4.7, "unit": "kg"}
